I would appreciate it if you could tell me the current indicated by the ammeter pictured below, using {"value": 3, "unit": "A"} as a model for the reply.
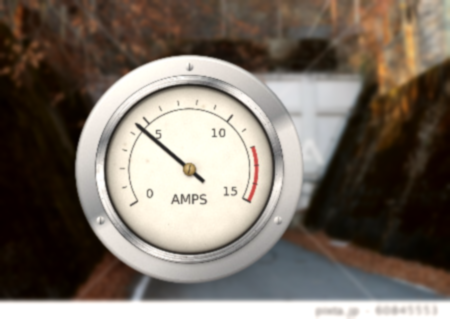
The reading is {"value": 4.5, "unit": "A"}
